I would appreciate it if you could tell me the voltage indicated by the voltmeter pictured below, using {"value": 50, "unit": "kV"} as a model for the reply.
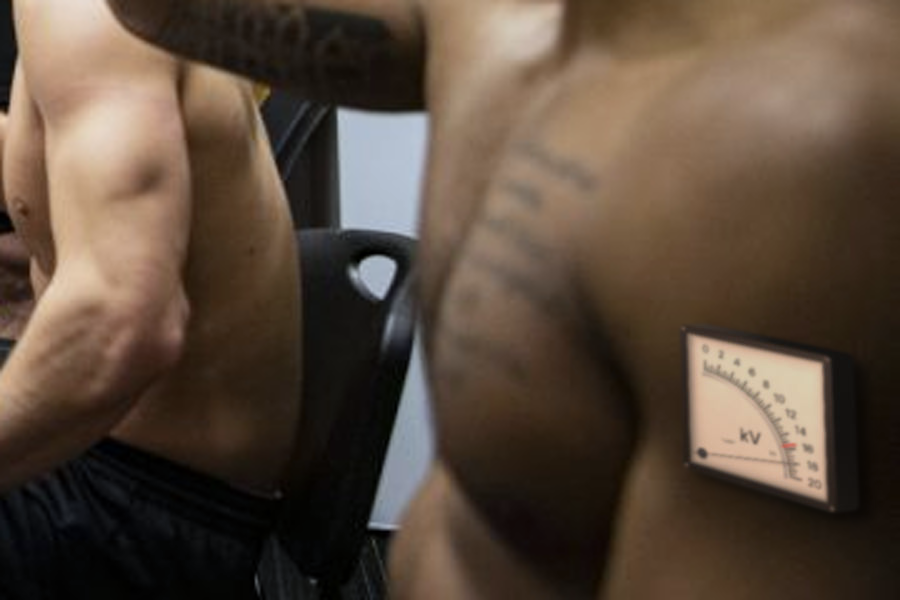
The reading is {"value": 18, "unit": "kV"}
